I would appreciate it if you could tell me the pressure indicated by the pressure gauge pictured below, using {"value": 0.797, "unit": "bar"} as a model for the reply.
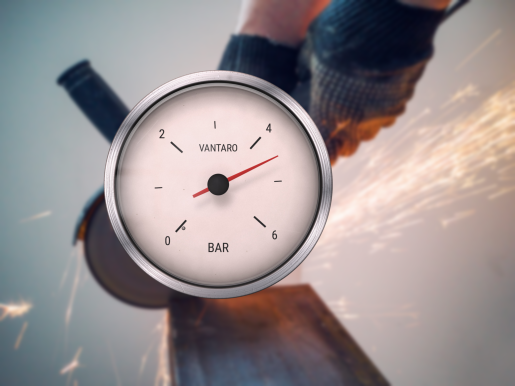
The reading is {"value": 4.5, "unit": "bar"}
